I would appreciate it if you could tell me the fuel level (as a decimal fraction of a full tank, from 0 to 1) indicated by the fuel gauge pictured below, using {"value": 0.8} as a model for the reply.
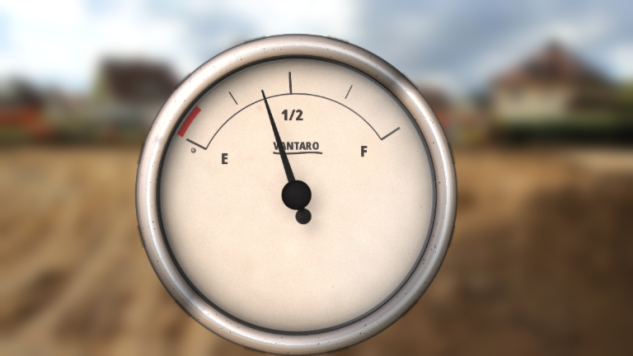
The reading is {"value": 0.375}
